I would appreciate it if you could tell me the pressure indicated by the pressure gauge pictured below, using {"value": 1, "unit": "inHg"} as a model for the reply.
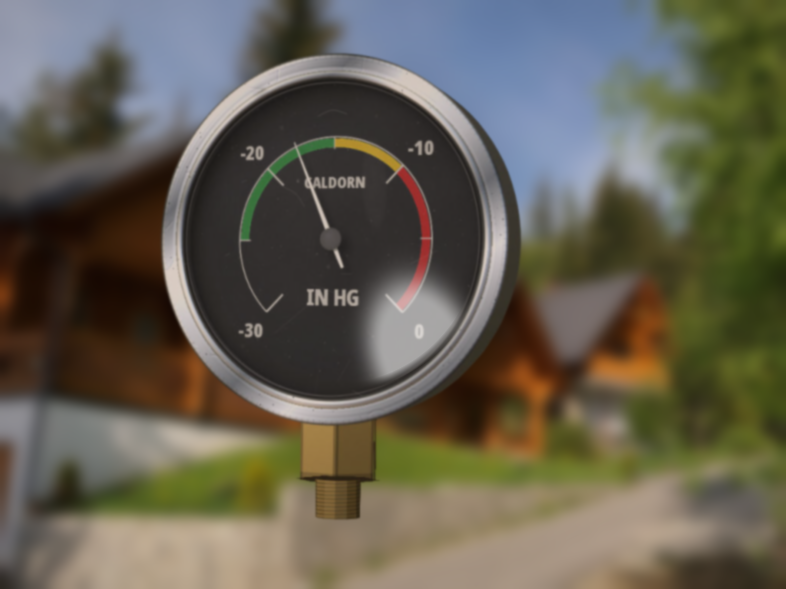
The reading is {"value": -17.5, "unit": "inHg"}
